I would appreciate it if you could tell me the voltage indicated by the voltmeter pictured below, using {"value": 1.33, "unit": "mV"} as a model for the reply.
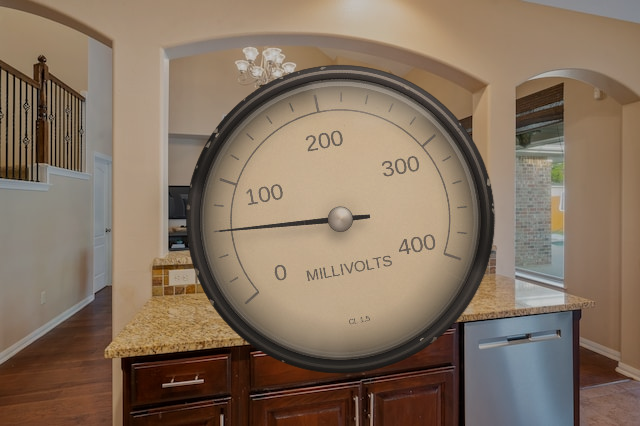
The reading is {"value": 60, "unit": "mV"}
